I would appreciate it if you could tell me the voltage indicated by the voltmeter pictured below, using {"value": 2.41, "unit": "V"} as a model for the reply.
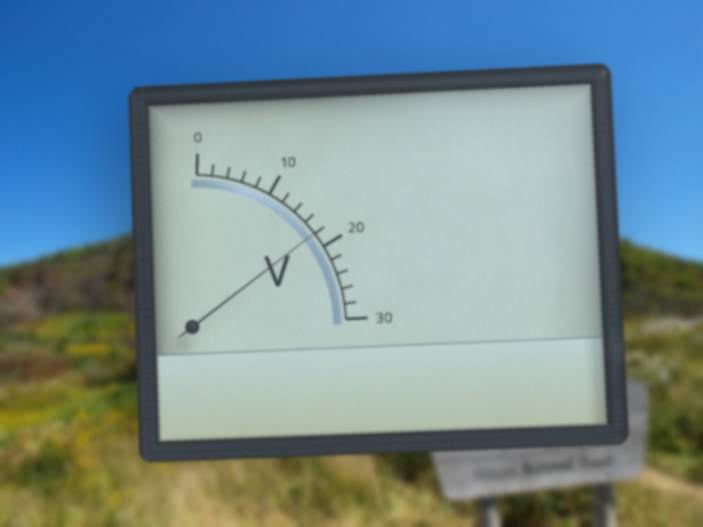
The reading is {"value": 18, "unit": "V"}
